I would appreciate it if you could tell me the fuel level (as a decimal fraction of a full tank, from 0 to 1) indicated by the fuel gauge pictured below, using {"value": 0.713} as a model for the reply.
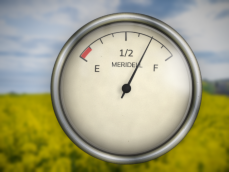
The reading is {"value": 0.75}
